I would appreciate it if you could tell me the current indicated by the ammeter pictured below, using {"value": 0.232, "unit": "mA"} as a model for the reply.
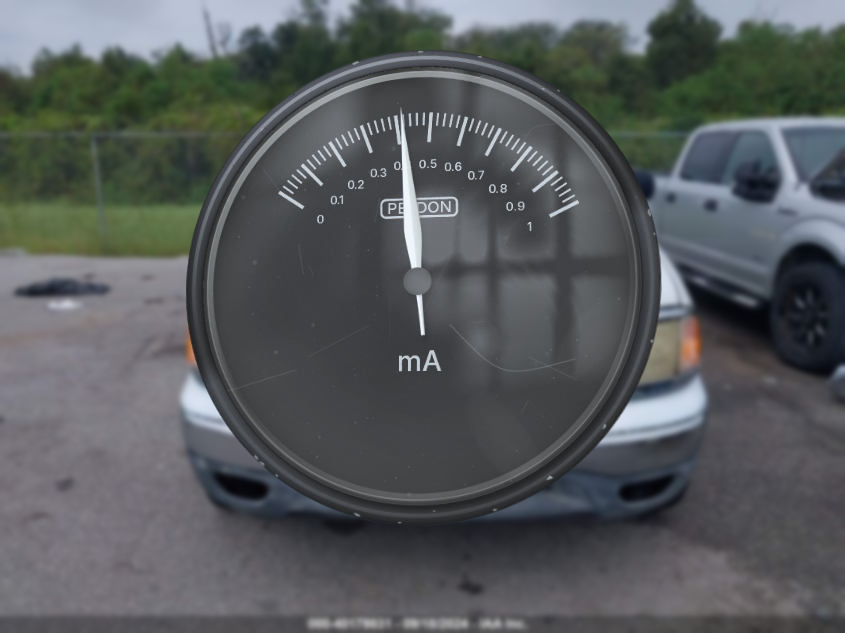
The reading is {"value": 0.42, "unit": "mA"}
